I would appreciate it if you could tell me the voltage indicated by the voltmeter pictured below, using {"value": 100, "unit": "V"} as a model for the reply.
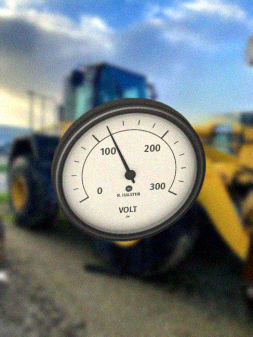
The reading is {"value": 120, "unit": "V"}
